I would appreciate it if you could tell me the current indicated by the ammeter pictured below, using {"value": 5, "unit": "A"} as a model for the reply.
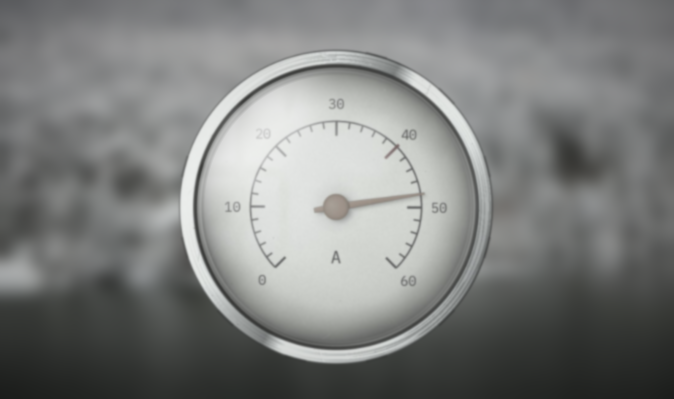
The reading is {"value": 48, "unit": "A"}
